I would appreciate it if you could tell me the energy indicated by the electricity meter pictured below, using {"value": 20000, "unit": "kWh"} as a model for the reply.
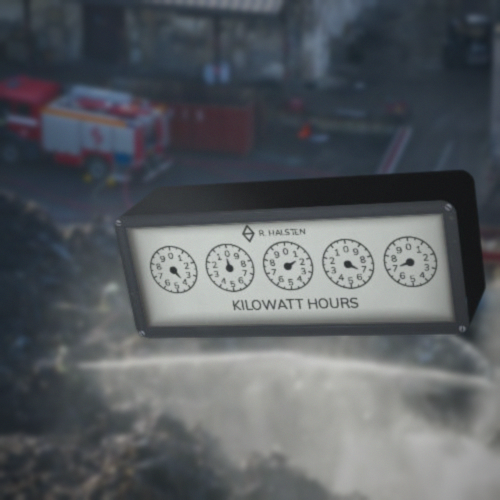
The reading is {"value": 40167, "unit": "kWh"}
